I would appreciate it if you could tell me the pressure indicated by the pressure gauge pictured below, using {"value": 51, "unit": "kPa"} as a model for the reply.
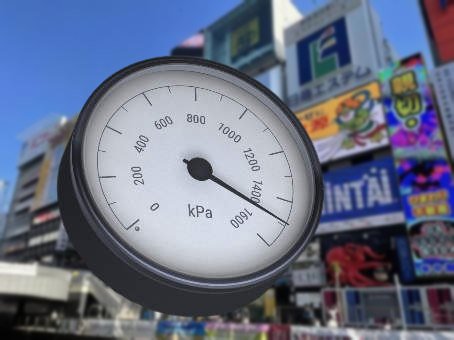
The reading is {"value": 1500, "unit": "kPa"}
